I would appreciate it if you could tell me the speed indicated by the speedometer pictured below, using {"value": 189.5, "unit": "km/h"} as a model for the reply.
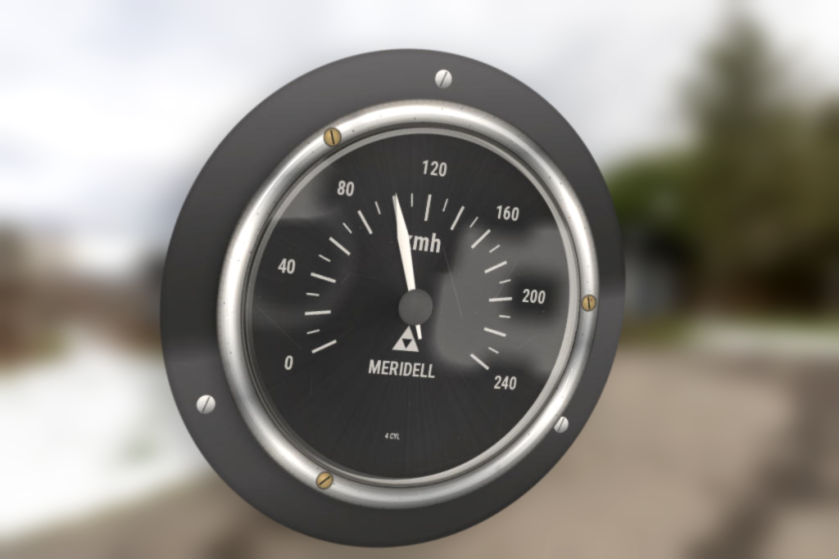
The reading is {"value": 100, "unit": "km/h"}
